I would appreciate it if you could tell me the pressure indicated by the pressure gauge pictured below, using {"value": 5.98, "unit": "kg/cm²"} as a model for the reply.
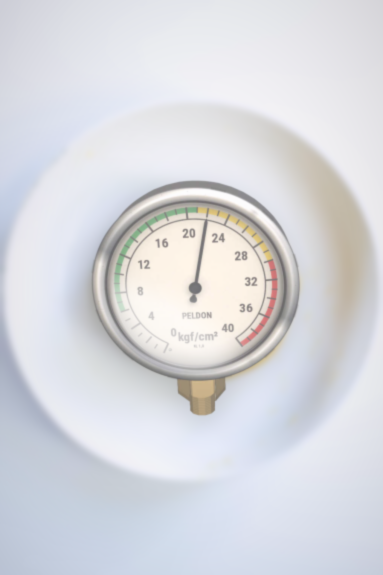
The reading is {"value": 22, "unit": "kg/cm²"}
